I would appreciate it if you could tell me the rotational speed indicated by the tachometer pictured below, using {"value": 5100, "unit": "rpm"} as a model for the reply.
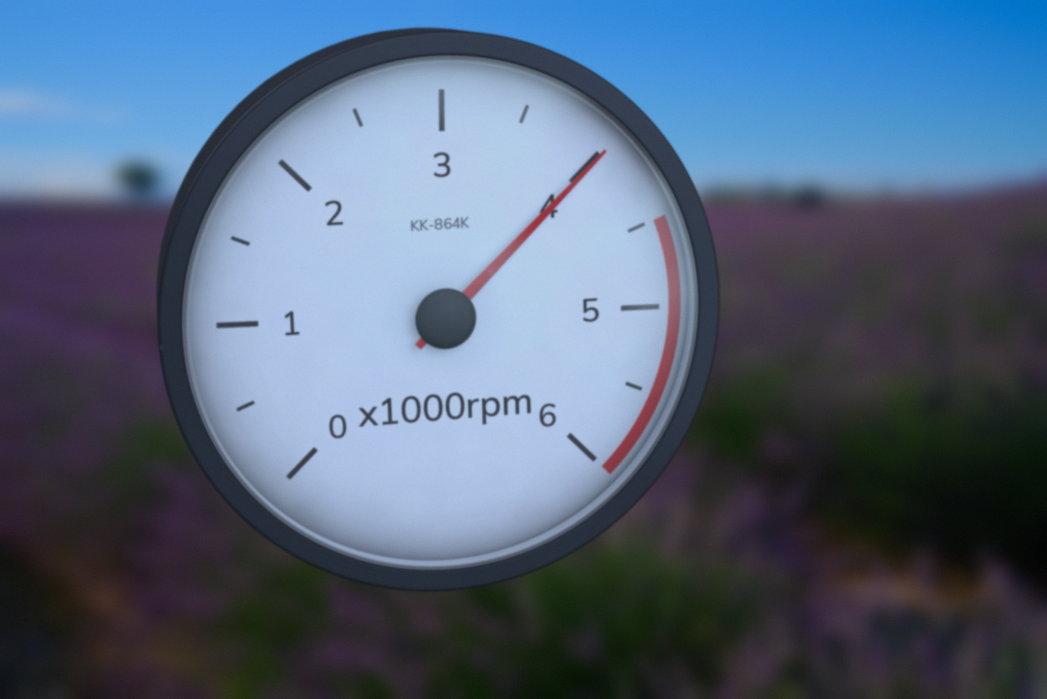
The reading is {"value": 4000, "unit": "rpm"}
